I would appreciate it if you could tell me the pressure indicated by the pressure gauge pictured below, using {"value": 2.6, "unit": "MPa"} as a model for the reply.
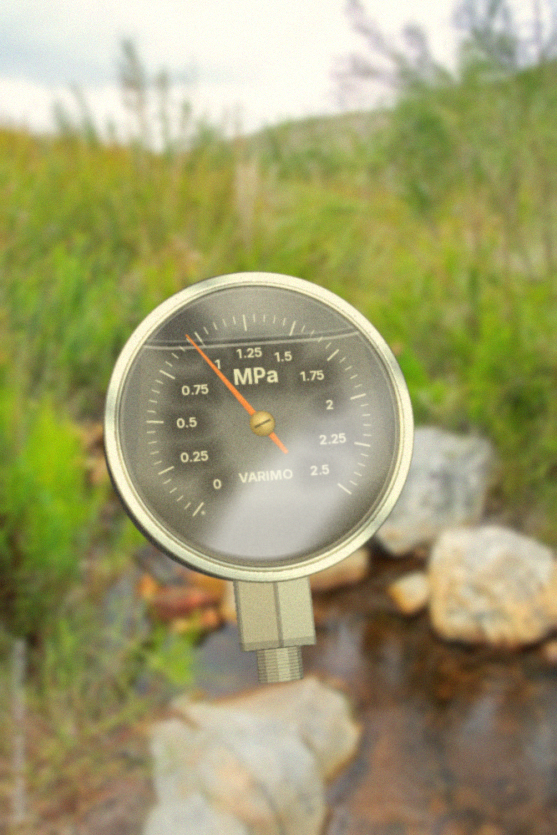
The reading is {"value": 0.95, "unit": "MPa"}
